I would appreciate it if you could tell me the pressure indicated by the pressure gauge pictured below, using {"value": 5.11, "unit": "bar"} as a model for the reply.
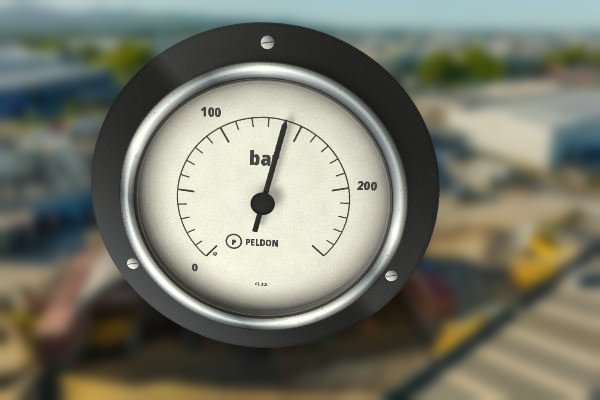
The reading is {"value": 140, "unit": "bar"}
